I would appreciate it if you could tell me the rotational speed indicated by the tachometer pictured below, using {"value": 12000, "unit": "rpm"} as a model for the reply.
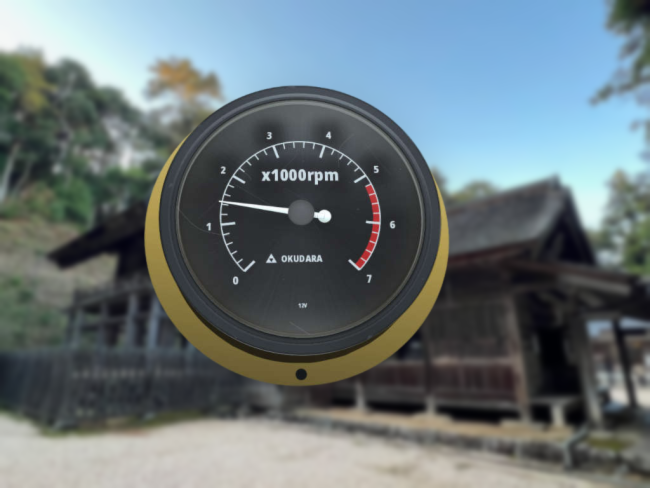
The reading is {"value": 1400, "unit": "rpm"}
